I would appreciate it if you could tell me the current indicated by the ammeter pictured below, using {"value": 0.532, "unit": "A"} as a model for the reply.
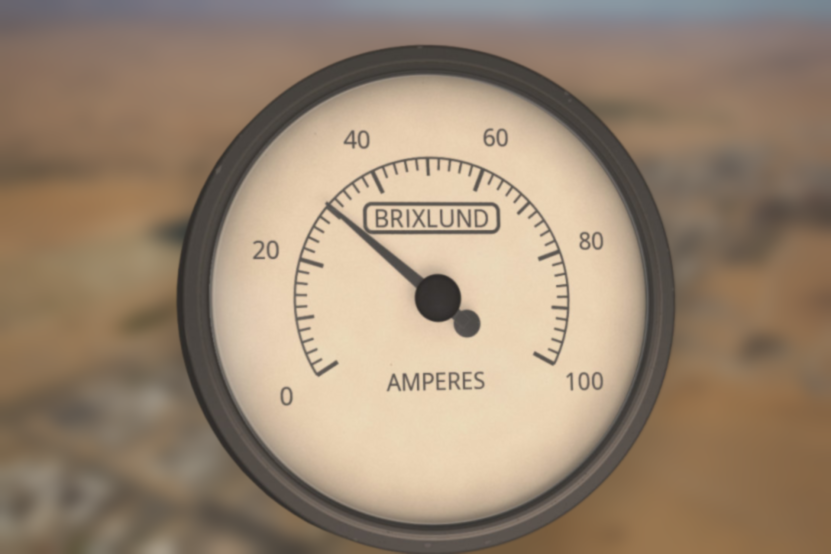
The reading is {"value": 30, "unit": "A"}
